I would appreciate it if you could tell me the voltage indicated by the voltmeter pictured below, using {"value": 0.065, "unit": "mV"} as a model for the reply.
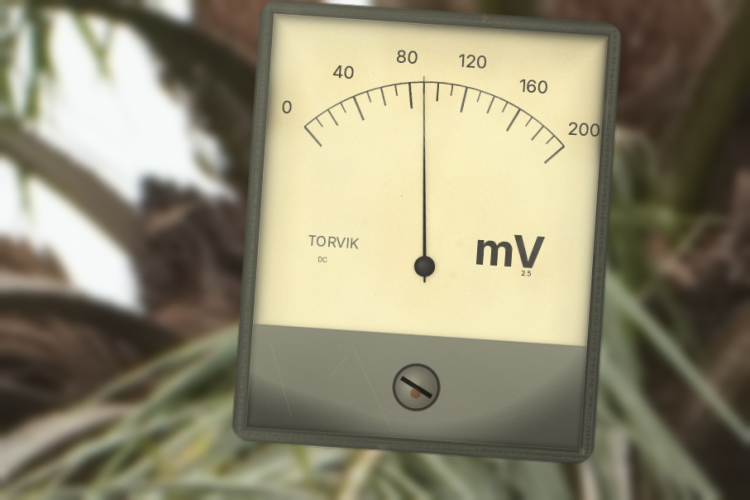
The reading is {"value": 90, "unit": "mV"}
